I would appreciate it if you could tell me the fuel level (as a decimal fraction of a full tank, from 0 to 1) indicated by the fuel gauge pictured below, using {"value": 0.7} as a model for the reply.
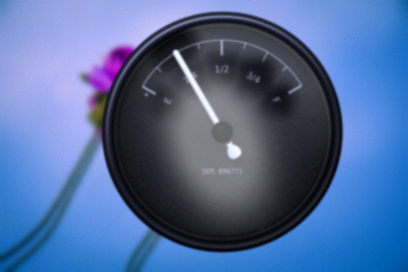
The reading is {"value": 0.25}
